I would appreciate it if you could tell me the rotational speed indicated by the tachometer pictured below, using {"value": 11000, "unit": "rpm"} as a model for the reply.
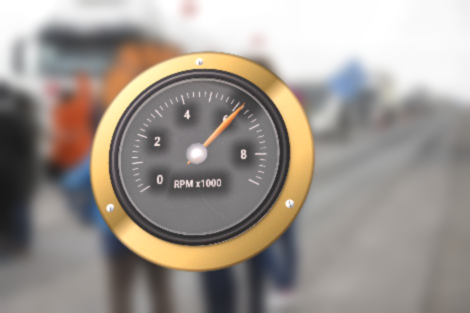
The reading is {"value": 6200, "unit": "rpm"}
